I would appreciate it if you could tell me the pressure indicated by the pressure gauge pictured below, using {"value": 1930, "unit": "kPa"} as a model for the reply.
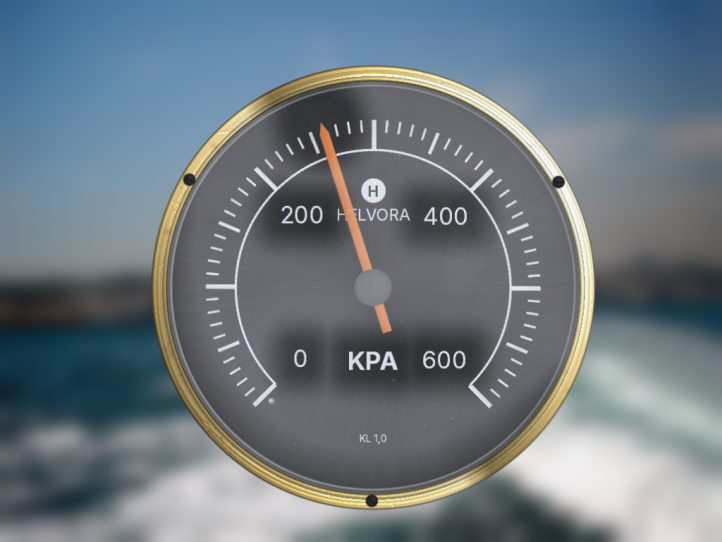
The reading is {"value": 260, "unit": "kPa"}
